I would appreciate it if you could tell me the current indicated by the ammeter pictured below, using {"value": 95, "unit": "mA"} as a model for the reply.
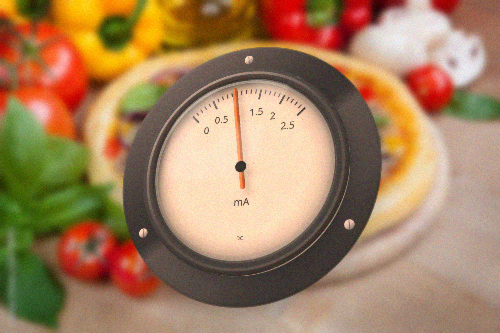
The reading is {"value": 1, "unit": "mA"}
